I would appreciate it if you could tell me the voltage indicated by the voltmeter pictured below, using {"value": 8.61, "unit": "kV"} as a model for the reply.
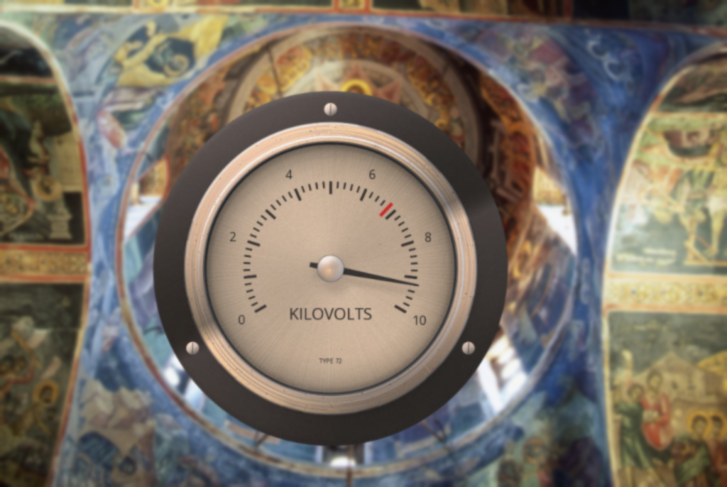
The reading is {"value": 9.2, "unit": "kV"}
